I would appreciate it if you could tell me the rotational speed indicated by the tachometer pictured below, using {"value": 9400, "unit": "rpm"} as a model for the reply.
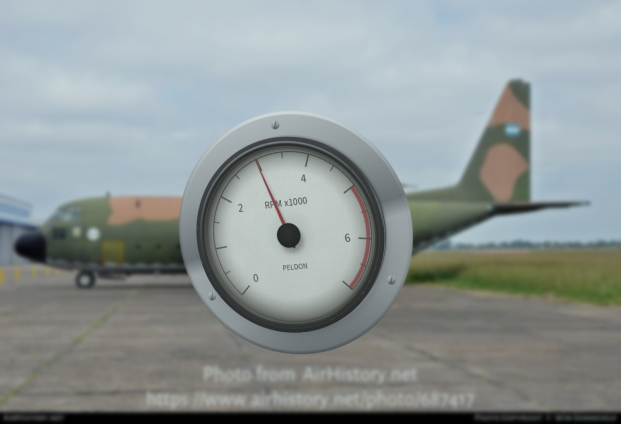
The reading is {"value": 3000, "unit": "rpm"}
